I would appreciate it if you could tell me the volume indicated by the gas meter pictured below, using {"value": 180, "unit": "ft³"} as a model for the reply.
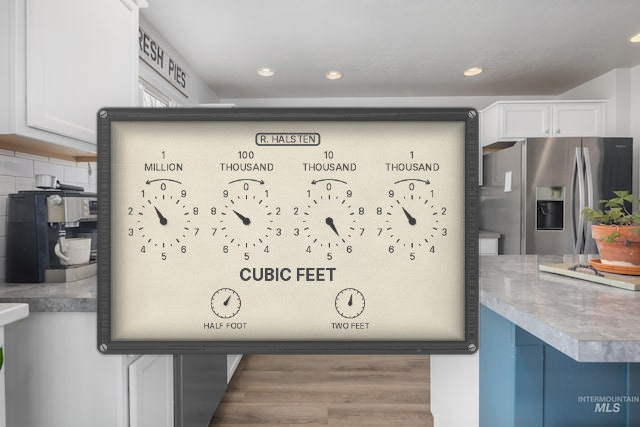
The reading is {"value": 85900, "unit": "ft³"}
